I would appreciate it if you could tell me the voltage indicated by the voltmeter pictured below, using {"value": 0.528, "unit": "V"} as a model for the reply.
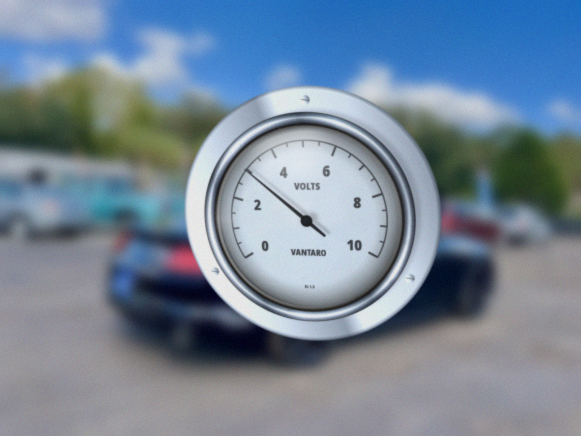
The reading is {"value": 3, "unit": "V"}
